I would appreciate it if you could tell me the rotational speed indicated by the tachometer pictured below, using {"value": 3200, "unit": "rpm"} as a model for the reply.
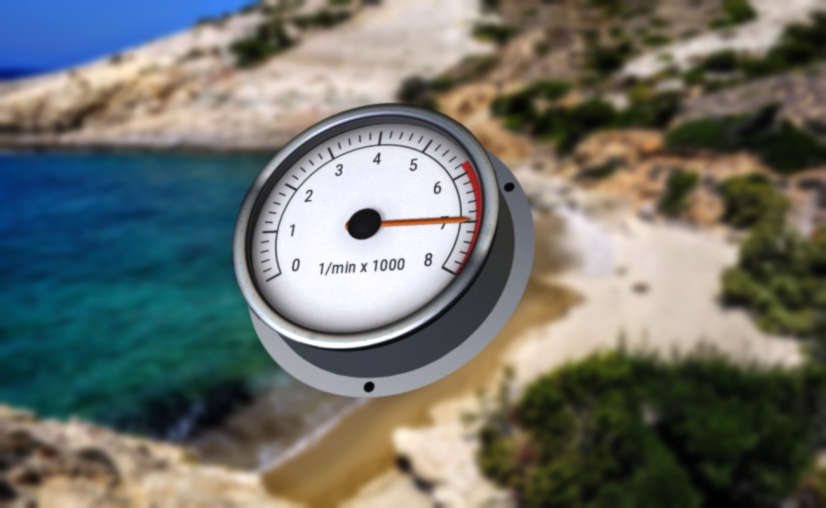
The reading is {"value": 7000, "unit": "rpm"}
